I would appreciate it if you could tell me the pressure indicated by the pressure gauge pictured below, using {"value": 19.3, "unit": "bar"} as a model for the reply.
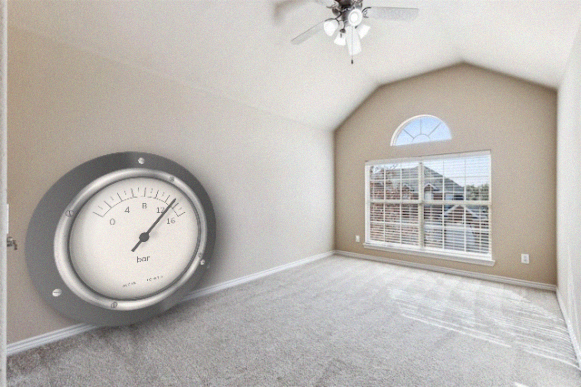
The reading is {"value": 13, "unit": "bar"}
